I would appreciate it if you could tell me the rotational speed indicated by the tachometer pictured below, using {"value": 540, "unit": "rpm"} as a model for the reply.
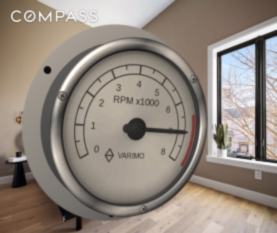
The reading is {"value": 7000, "unit": "rpm"}
